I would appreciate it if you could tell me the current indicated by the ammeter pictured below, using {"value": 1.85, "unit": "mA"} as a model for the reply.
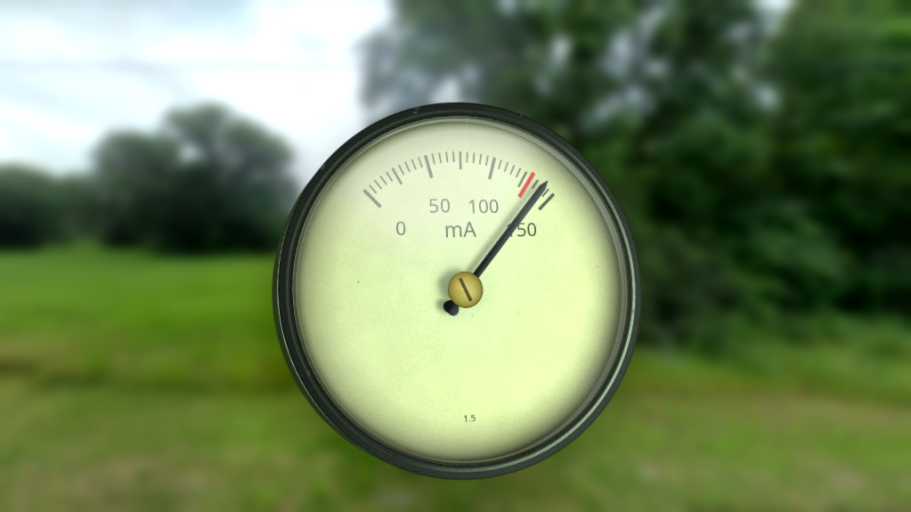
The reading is {"value": 140, "unit": "mA"}
